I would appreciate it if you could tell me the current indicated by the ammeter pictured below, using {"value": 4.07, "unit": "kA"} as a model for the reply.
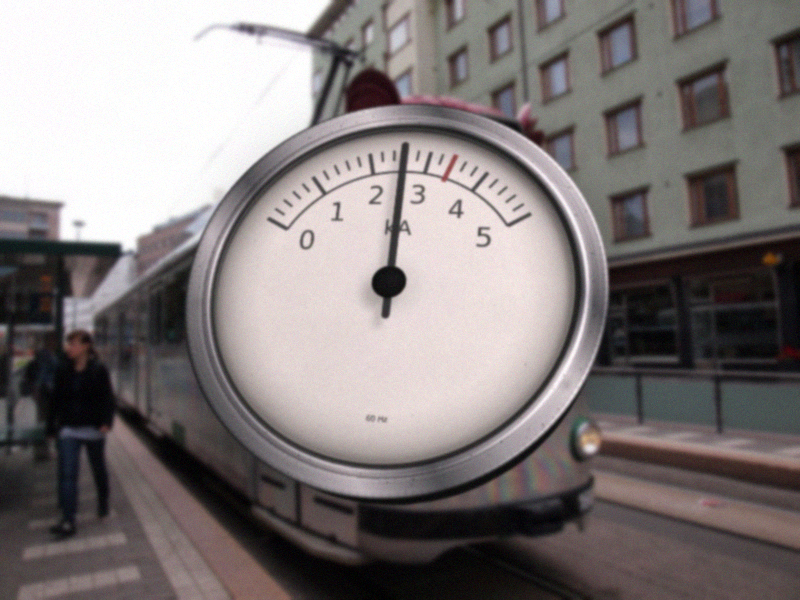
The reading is {"value": 2.6, "unit": "kA"}
